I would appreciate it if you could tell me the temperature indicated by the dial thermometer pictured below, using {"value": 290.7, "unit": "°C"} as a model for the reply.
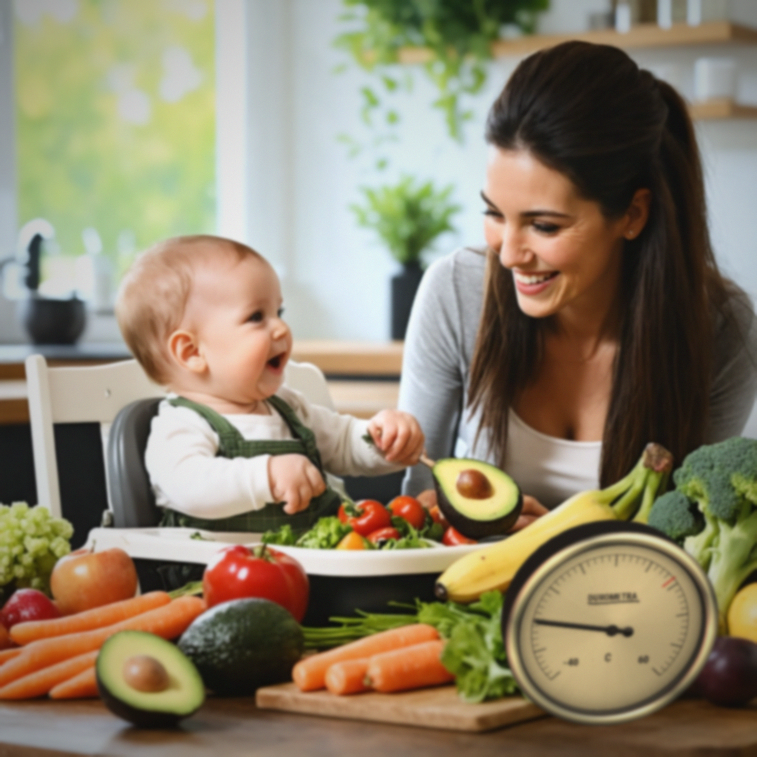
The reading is {"value": -20, "unit": "°C"}
